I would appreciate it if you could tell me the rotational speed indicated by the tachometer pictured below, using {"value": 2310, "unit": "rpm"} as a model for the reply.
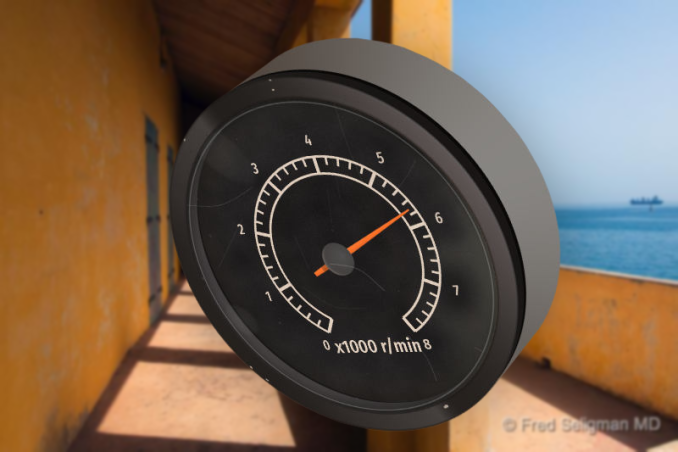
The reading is {"value": 5700, "unit": "rpm"}
